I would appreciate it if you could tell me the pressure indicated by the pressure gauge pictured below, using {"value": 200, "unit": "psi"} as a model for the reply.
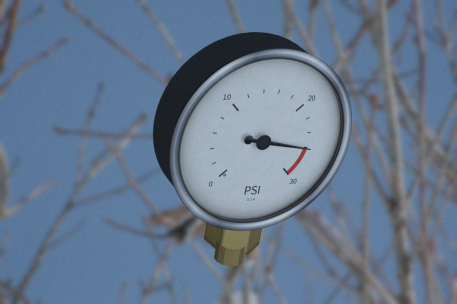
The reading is {"value": 26, "unit": "psi"}
